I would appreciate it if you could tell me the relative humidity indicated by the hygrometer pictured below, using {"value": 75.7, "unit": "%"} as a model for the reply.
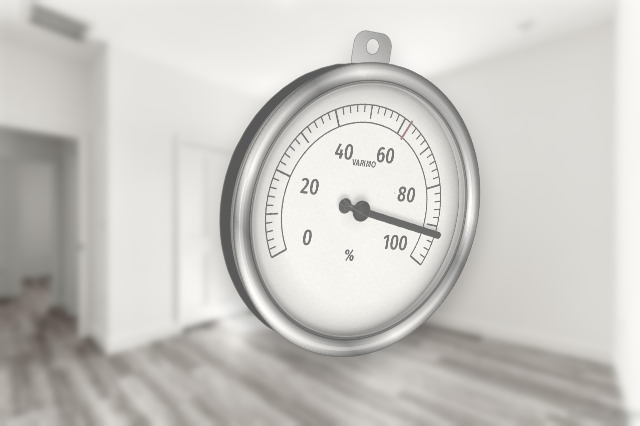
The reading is {"value": 92, "unit": "%"}
